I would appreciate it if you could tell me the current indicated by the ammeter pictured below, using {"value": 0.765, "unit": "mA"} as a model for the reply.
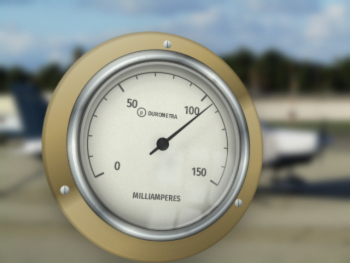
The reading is {"value": 105, "unit": "mA"}
